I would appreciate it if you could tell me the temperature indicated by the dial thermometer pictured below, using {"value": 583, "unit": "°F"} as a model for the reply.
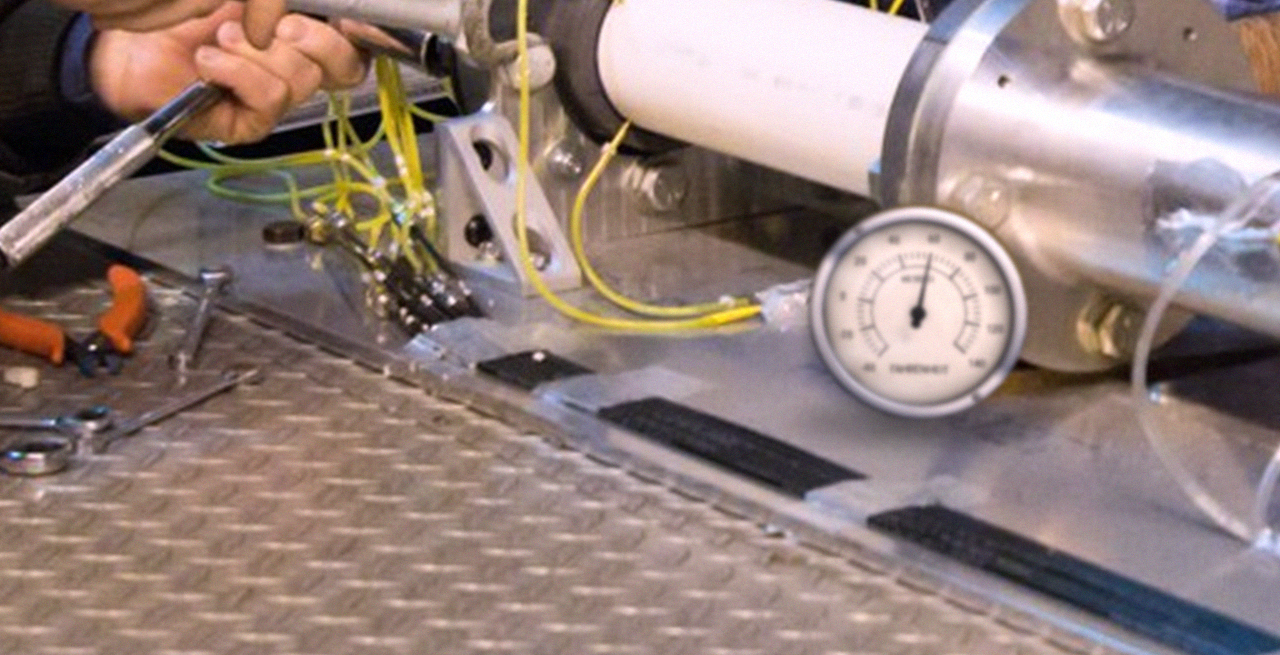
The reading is {"value": 60, "unit": "°F"}
